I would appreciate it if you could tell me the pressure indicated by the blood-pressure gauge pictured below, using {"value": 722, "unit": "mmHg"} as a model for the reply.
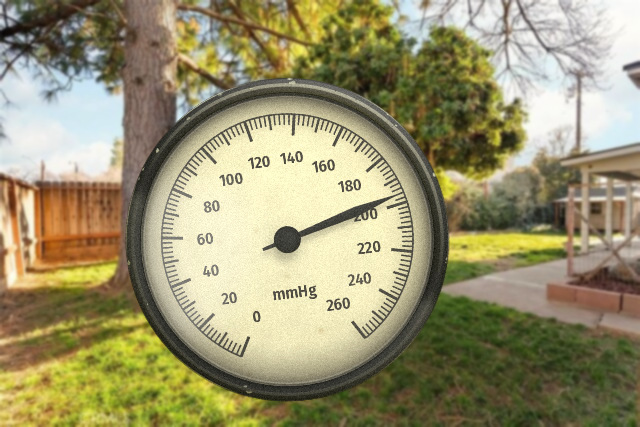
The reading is {"value": 196, "unit": "mmHg"}
